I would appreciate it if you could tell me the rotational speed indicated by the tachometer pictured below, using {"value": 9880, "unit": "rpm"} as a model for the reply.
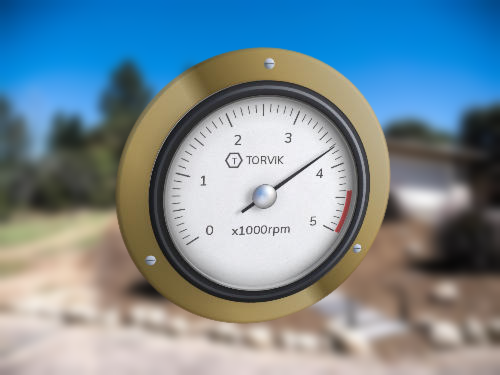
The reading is {"value": 3700, "unit": "rpm"}
